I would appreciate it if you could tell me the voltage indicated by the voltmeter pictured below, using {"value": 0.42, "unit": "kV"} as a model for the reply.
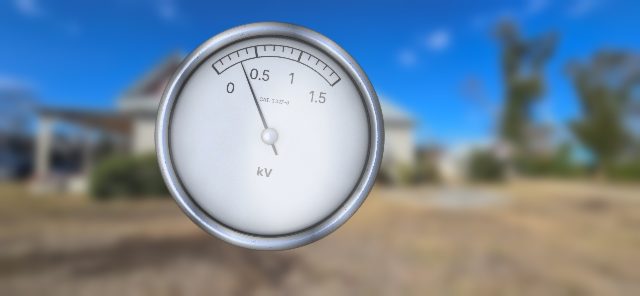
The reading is {"value": 0.3, "unit": "kV"}
